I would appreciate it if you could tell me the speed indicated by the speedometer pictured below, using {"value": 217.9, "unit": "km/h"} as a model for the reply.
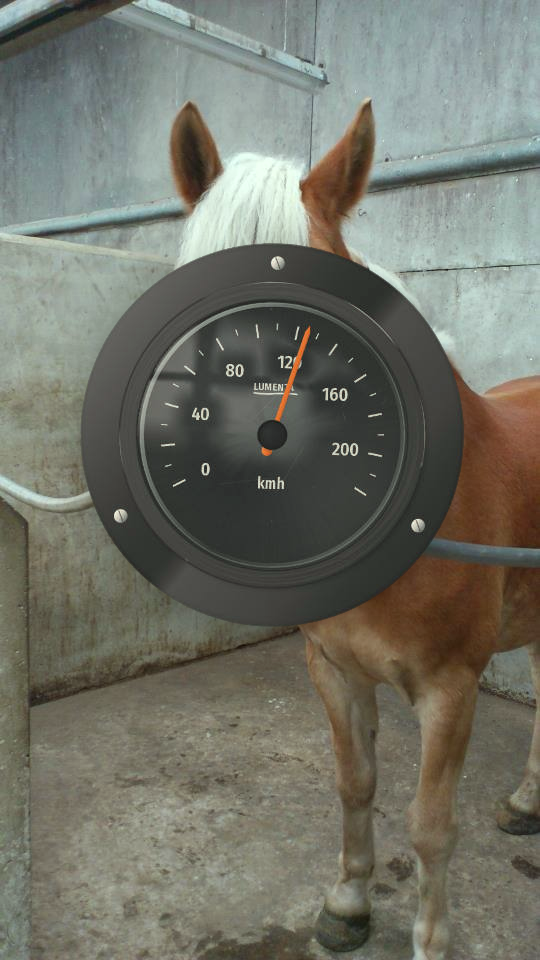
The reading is {"value": 125, "unit": "km/h"}
